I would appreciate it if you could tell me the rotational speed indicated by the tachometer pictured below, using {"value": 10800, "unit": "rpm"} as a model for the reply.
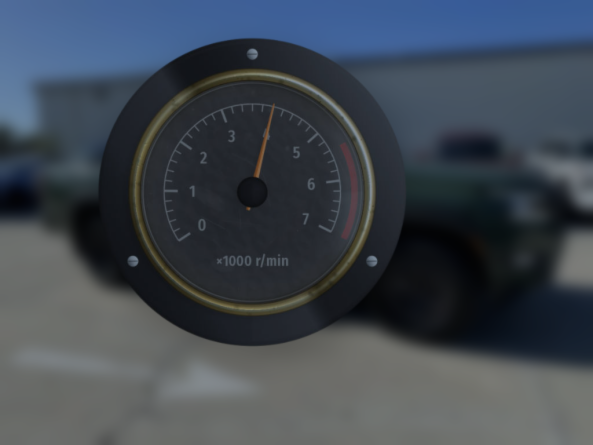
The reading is {"value": 4000, "unit": "rpm"}
